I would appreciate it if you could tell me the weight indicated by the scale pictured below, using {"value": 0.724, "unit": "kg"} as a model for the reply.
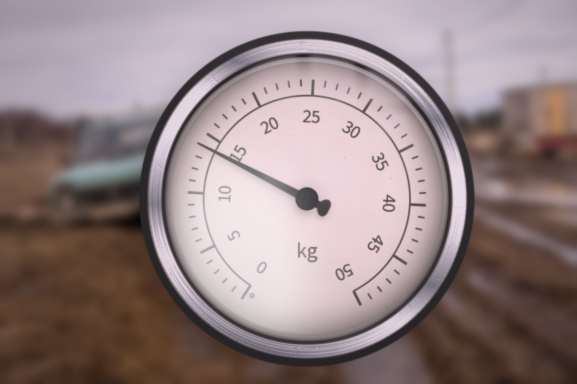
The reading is {"value": 14, "unit": "kg"}
